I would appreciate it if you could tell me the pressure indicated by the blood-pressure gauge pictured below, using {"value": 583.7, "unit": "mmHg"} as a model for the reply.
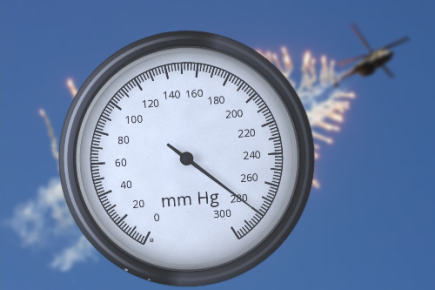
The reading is {"value": 280, "unit": "mmHg"}
